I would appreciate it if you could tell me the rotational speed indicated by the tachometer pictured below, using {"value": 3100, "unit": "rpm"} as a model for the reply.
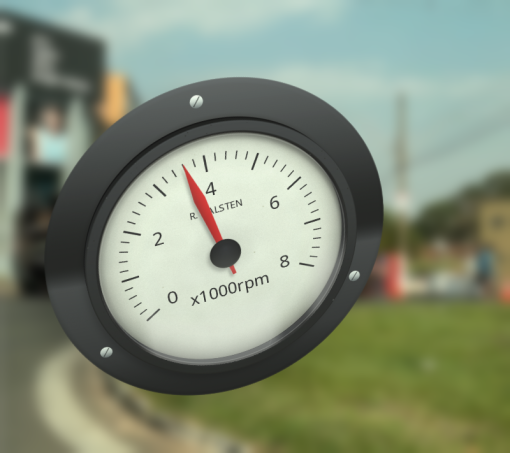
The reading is {"value": 3600, "unit": "rpm"}
